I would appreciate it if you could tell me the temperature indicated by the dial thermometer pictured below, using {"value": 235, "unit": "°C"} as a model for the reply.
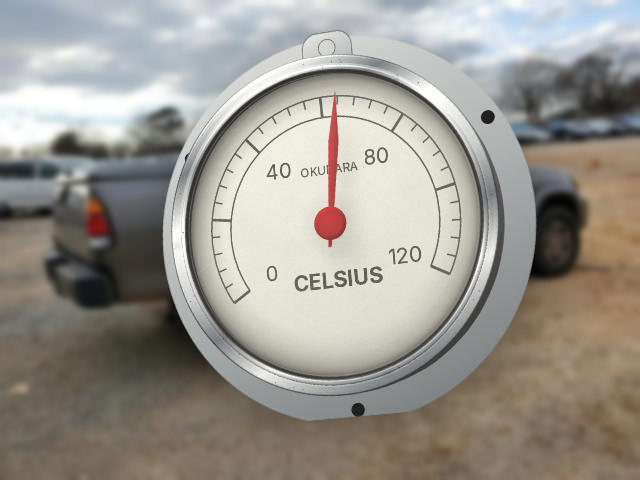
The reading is {"value": 64, "unit": "°C"}
